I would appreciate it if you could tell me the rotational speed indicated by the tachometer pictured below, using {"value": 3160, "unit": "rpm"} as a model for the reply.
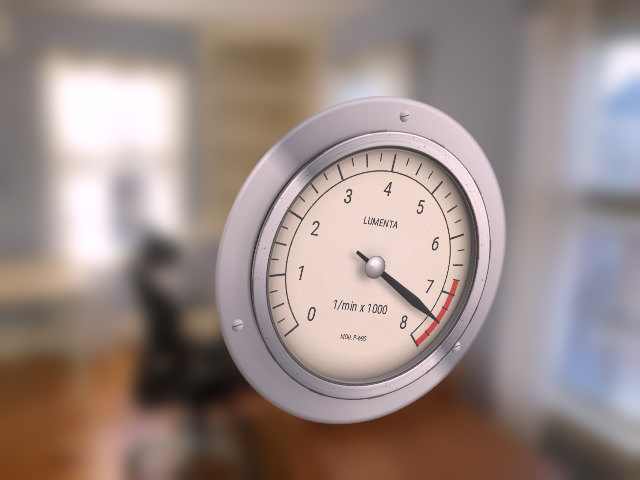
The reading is {"value": 7500, "unit": "rpm"}
